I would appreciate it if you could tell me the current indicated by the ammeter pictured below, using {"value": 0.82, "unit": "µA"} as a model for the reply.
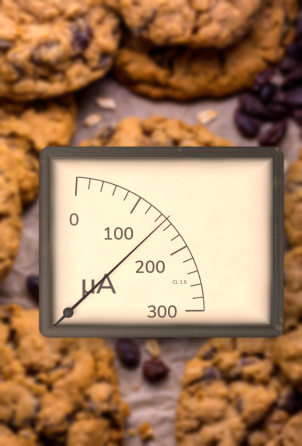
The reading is {"value": 150, "unit": "µA"}
